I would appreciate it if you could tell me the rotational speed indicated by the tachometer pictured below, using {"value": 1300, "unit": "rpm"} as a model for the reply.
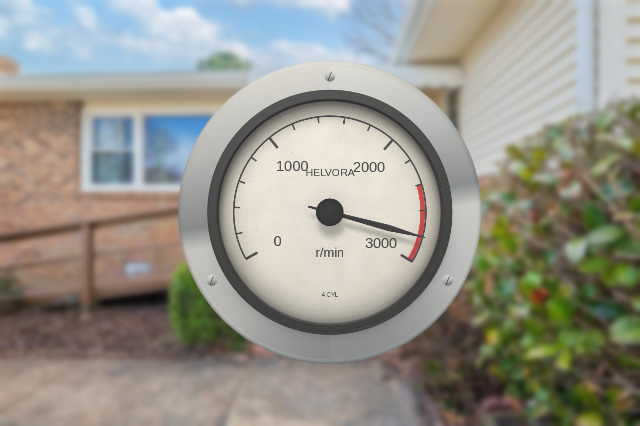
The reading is {"value": 2800, "unit": "rpm"}
